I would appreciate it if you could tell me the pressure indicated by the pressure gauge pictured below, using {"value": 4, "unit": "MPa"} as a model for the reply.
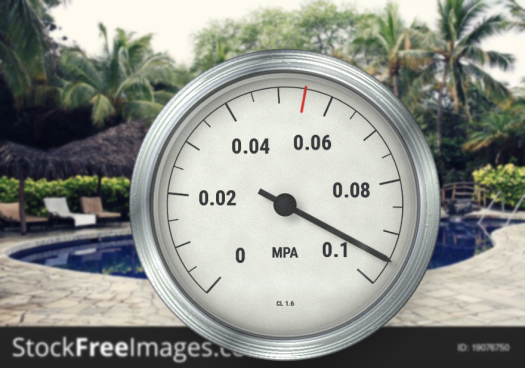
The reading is {"value": 0.095, "unit": "MPa"}
